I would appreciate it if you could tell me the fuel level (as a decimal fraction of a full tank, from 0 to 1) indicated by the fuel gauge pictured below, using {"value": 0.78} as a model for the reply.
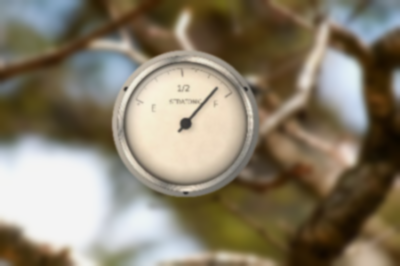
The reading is {"value": 0.875}
